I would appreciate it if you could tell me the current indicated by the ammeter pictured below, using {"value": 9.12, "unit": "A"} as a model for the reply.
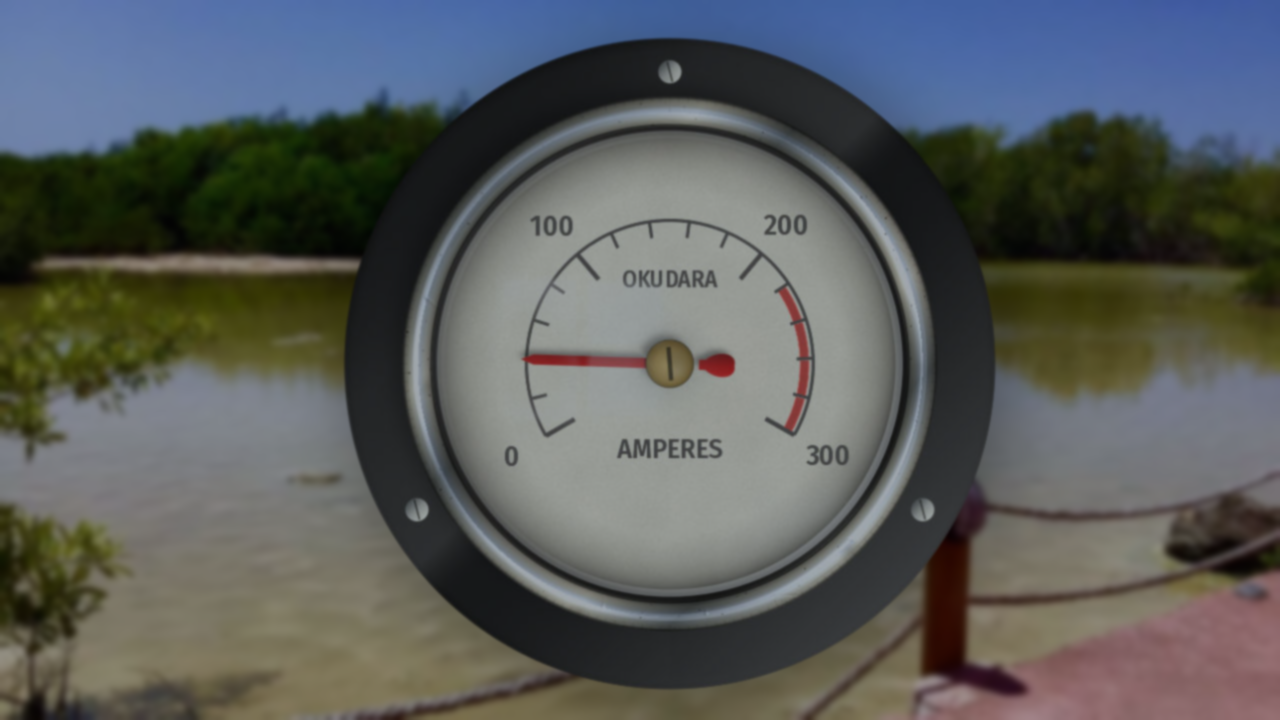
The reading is {"value": 40, "unit": "A"}
